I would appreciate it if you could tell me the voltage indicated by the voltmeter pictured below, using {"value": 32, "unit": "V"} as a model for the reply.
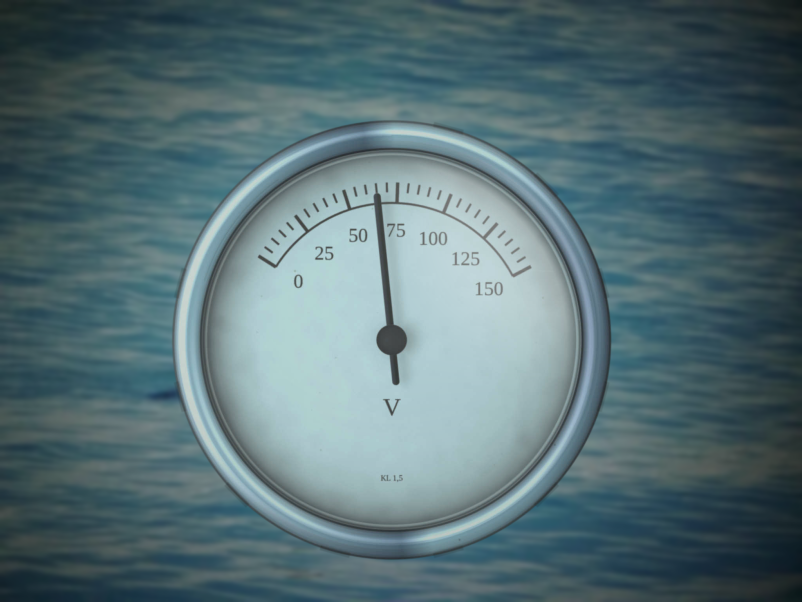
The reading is {"value": 65, "unit": "V"}
